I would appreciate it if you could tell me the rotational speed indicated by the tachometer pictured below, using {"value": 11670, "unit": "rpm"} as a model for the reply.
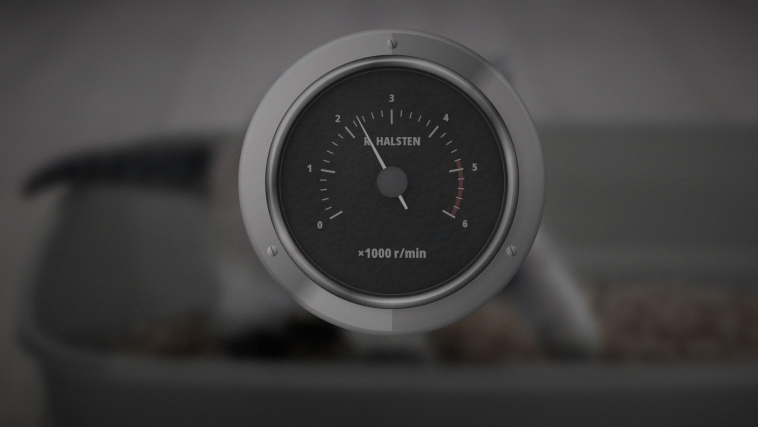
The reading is {"value": 2300, "unit": "rpm"}
